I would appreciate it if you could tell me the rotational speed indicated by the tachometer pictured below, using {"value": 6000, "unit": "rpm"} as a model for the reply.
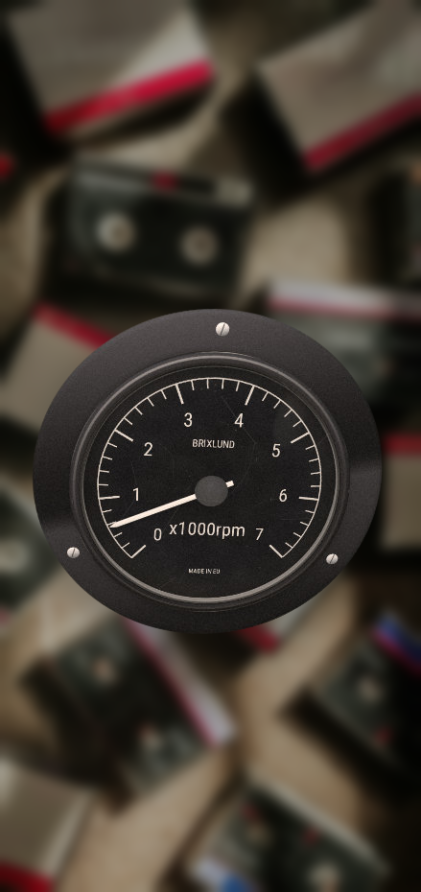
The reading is {"value": 600, "unit": "rpm"}
